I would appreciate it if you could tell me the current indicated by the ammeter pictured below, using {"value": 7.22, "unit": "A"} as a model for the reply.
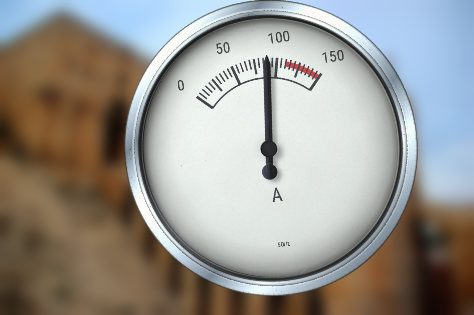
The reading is {"value": 90, "unit": "A"}
